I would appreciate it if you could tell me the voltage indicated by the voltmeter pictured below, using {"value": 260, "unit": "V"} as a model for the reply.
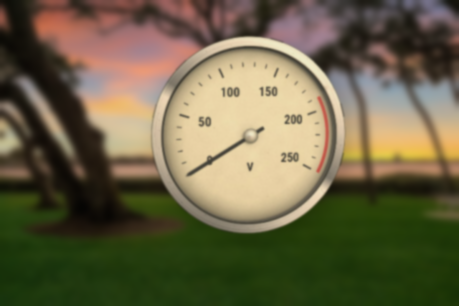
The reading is {"value": 0, "unit": "V"}
